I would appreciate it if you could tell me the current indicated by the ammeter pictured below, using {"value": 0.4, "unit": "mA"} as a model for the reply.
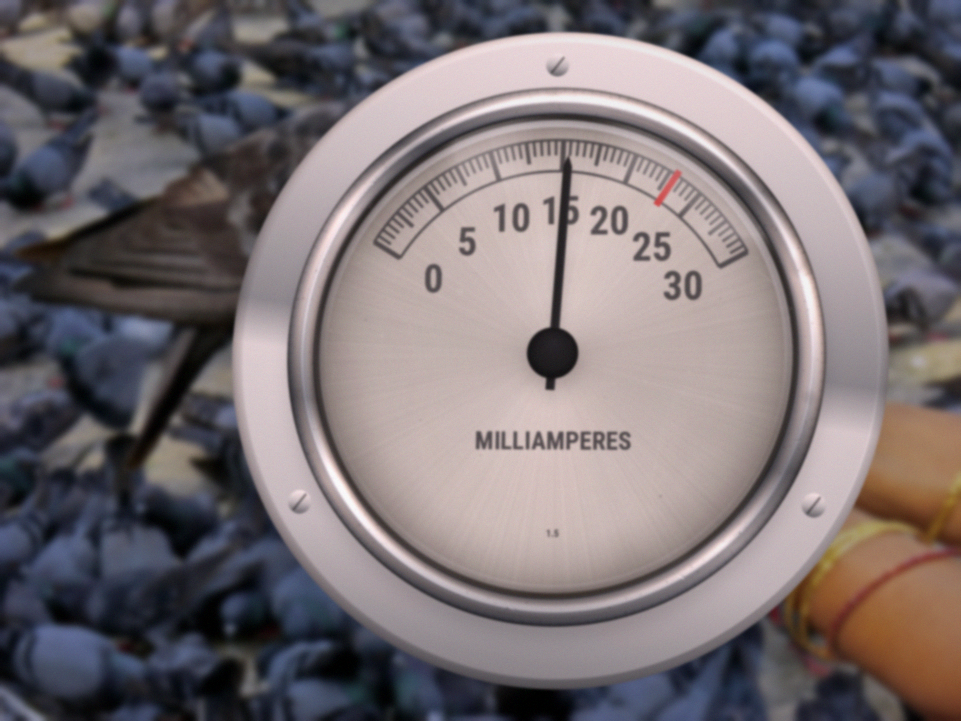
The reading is {"value": 15.5, "unit": "mA"}
